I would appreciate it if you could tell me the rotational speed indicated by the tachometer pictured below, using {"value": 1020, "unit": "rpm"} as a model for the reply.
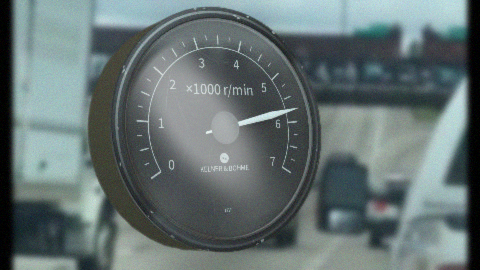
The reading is {"value": 5750, "unit": "rpm"}
